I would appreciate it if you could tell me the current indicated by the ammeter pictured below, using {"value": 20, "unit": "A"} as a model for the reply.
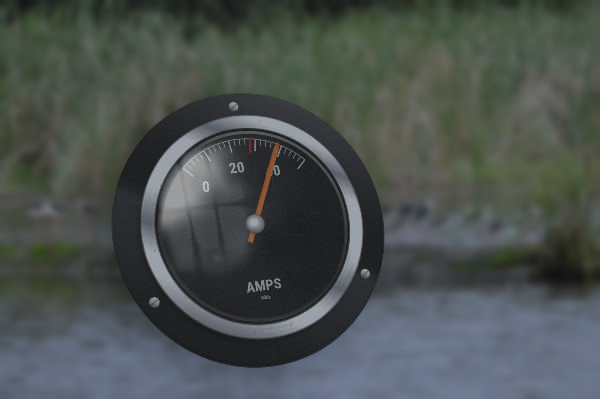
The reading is {"value": 38, "unit": "A"}
